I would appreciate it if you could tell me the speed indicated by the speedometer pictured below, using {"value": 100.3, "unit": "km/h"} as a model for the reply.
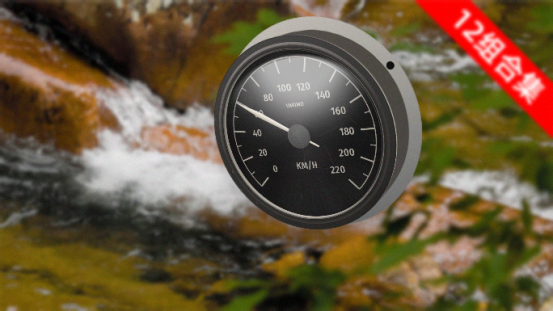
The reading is {"value": 60, "unit": "km/h"}
